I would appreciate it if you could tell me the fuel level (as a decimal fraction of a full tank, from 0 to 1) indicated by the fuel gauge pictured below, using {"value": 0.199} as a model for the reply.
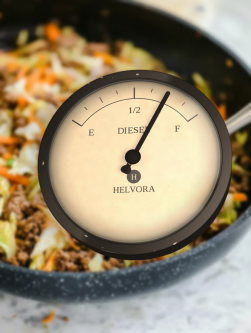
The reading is {"value": 0.75}
